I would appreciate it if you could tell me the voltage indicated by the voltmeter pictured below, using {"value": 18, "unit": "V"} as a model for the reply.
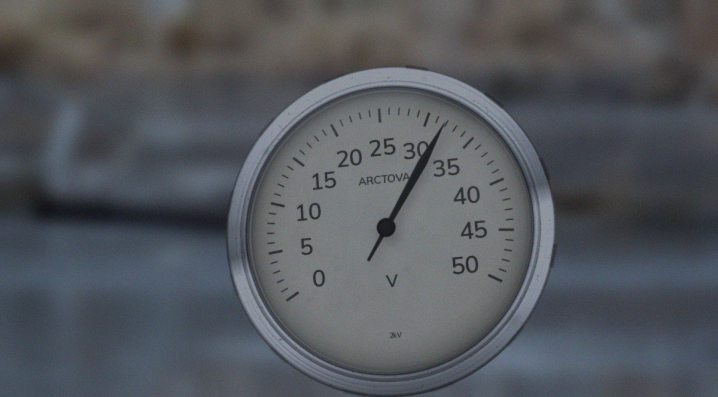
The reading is {"value": 32, "unit": "V"}
